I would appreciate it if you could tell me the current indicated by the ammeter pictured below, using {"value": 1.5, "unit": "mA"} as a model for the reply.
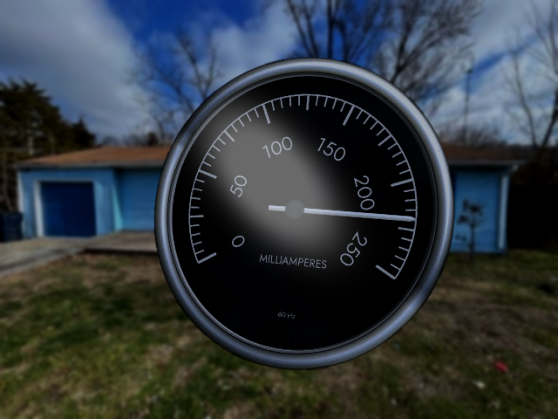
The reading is {"value": 220, "unit": "mA"}
